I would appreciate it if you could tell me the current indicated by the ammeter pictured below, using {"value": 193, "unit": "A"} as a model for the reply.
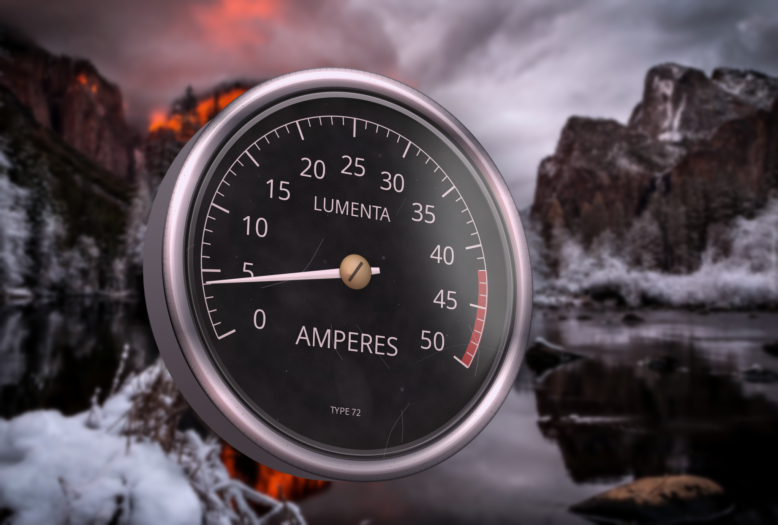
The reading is {"value": 4, "unit": "A"}
